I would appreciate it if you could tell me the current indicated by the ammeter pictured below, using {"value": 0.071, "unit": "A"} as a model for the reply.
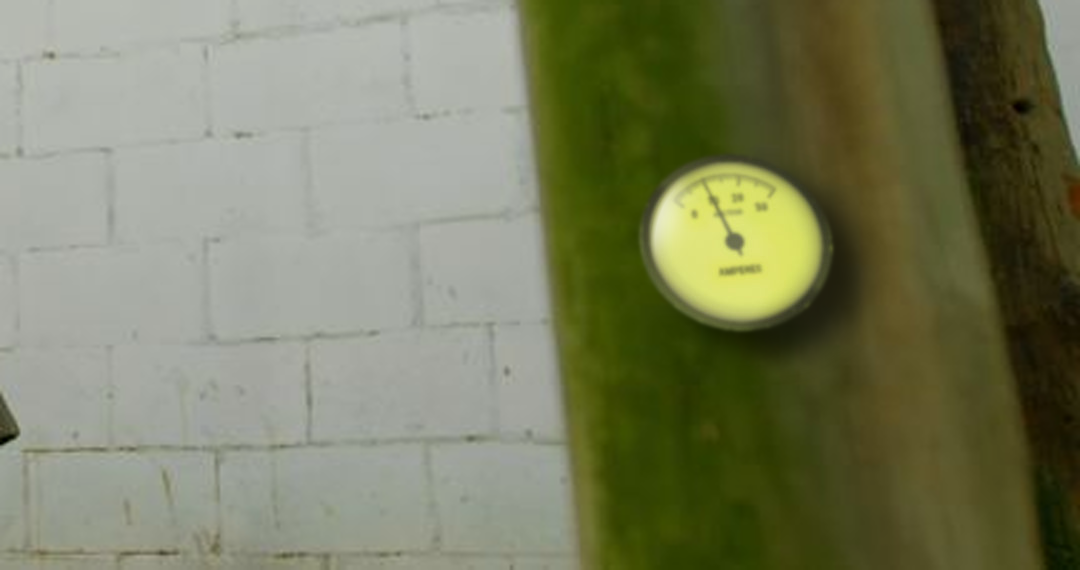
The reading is {"value": 10, "unit": "A"}
